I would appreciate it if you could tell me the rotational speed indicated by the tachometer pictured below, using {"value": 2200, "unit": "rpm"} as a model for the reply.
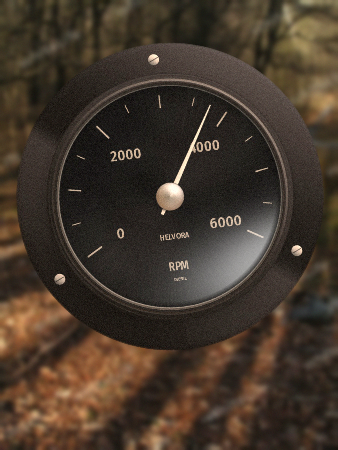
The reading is {"value": 3750, "unit": "rpm"}
